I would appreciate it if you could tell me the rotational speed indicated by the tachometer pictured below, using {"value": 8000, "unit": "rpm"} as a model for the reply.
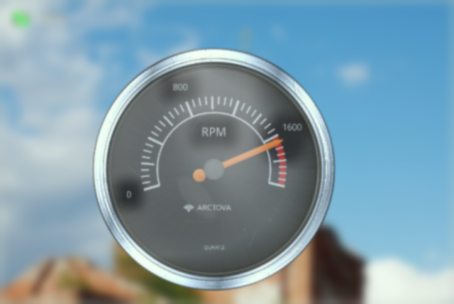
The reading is {"value": 1650, "unit": "rpm"}
